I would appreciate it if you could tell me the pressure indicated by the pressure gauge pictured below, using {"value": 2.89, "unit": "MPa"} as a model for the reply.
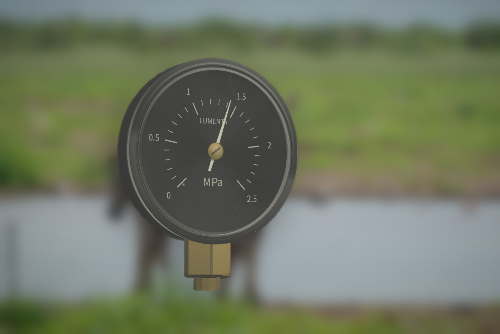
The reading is {"value": 1.4, "unit": "MPa"}
